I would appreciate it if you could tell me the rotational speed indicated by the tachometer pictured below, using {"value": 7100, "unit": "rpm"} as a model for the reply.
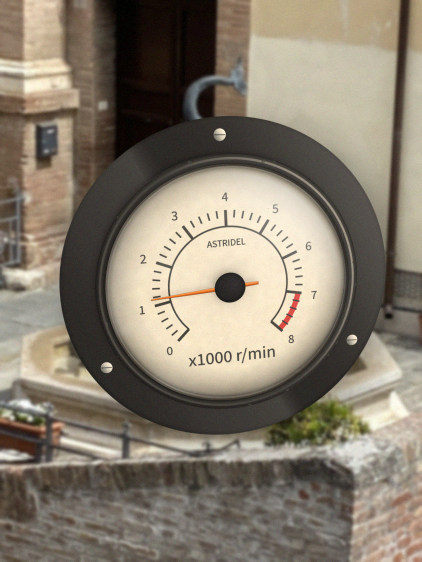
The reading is {"value": 1200, "unit": "rpm"}
